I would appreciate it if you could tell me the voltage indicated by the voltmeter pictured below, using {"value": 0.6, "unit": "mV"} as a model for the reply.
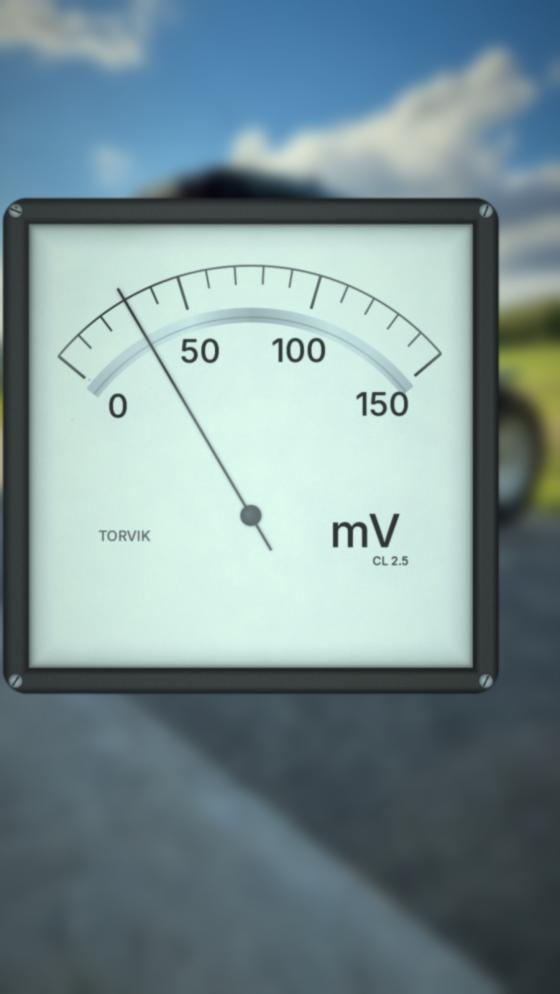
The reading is {"value": 30, "unit": "mV"}
